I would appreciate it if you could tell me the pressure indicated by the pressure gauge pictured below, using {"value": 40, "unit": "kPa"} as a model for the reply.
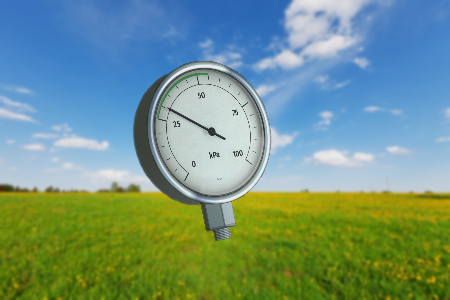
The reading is {"value": 30, "unit": "kPa"}
